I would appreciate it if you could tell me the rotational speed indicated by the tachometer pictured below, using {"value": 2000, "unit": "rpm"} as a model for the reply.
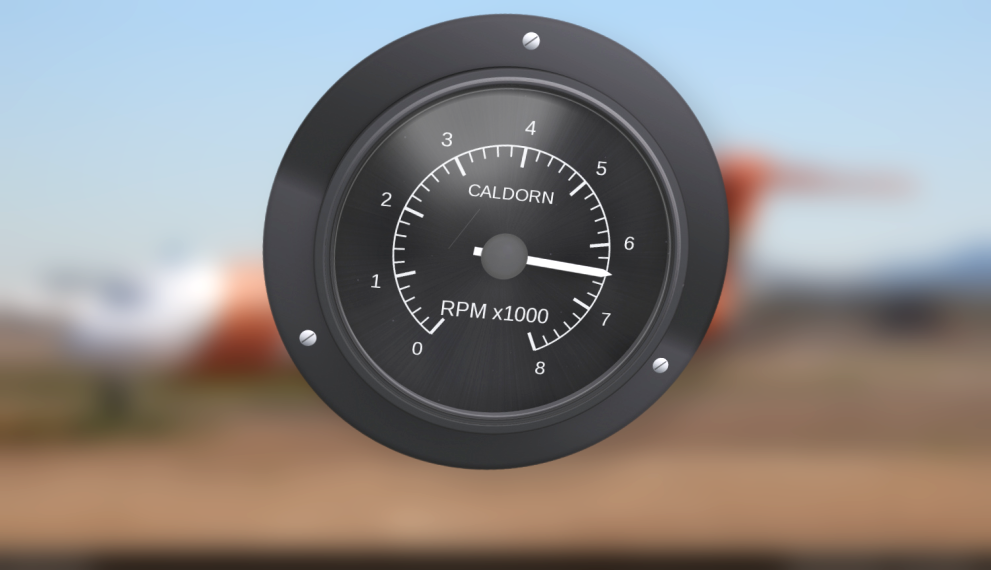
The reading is {"value": 6400, "unit": "rpm"}
